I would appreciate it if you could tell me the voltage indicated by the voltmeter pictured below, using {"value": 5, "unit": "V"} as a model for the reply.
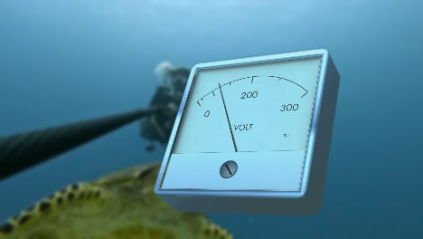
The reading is {"value": 125, "unit": "V"}
